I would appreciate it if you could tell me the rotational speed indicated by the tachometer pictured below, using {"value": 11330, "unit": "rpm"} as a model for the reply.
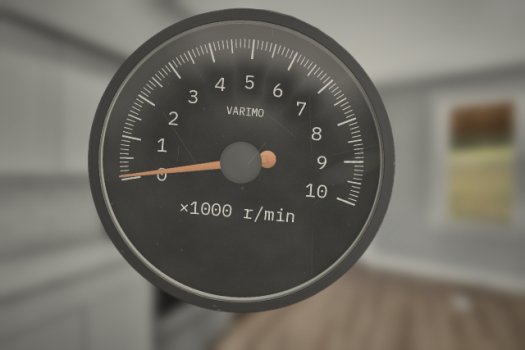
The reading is {"value": 100, "unit": "rpm"}
